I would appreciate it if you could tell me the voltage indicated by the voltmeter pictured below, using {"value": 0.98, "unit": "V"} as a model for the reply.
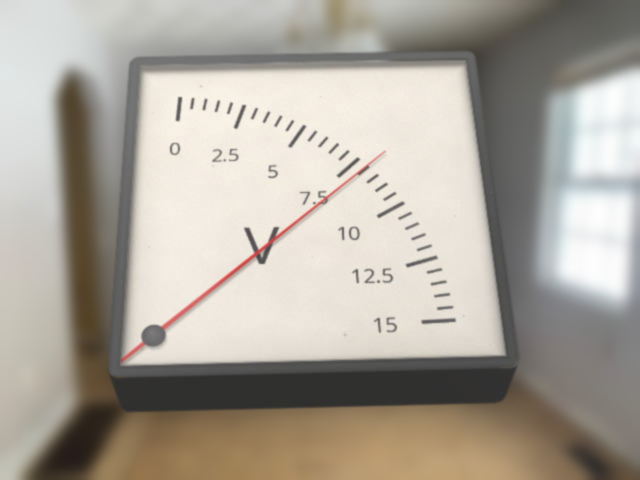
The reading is {"value": 8, "unit": "V"}
